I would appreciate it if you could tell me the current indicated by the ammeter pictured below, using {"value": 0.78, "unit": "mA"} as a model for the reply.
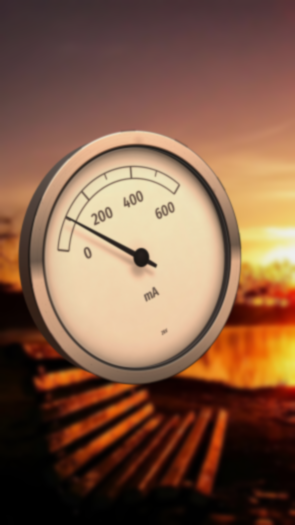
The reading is {"value": 100, "unit": "mA"}
